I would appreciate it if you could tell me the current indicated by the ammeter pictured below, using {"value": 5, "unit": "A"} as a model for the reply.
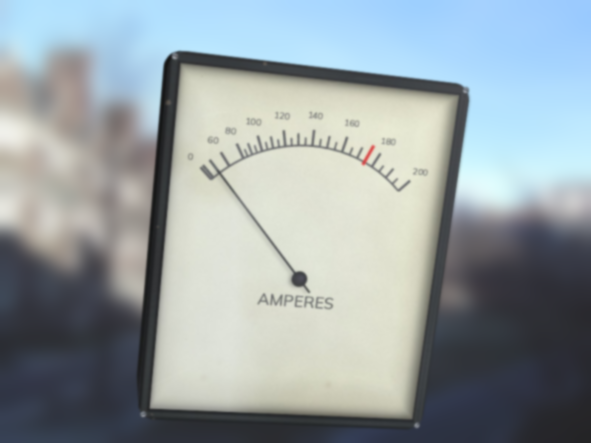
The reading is {"value": 40, "unit": "A"}
